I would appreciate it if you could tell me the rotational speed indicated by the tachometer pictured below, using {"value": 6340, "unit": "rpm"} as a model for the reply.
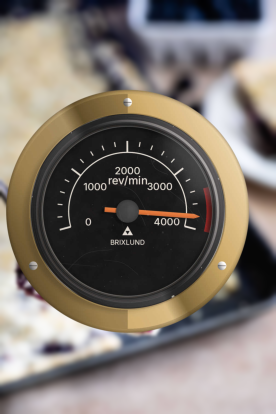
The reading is {"value": 3800, "unit": "rpm"}
